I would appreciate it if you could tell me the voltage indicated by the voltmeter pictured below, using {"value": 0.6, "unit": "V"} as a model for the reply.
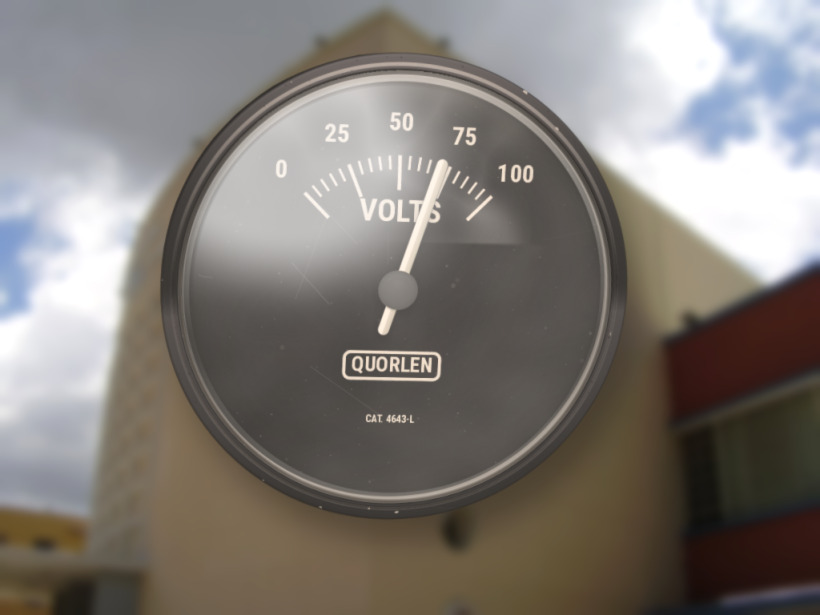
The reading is {"value": 70, "unit": "V"}
